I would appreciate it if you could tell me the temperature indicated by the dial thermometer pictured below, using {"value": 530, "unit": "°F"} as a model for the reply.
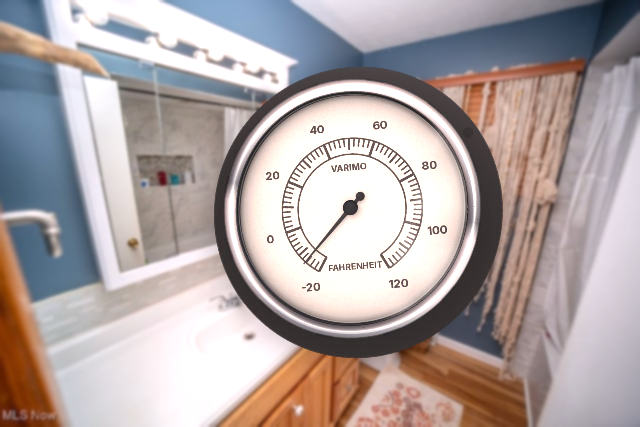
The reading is {"value": -14, "unit": "°F"}
